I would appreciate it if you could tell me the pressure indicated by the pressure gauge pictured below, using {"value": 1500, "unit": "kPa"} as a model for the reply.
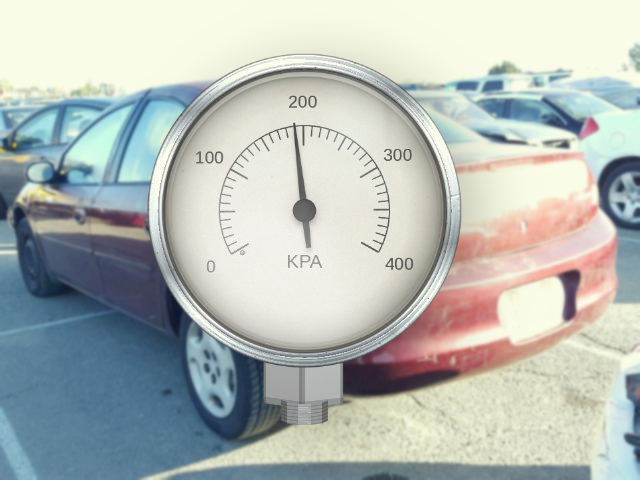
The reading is {"value": 190, "unit": "kPa"}
